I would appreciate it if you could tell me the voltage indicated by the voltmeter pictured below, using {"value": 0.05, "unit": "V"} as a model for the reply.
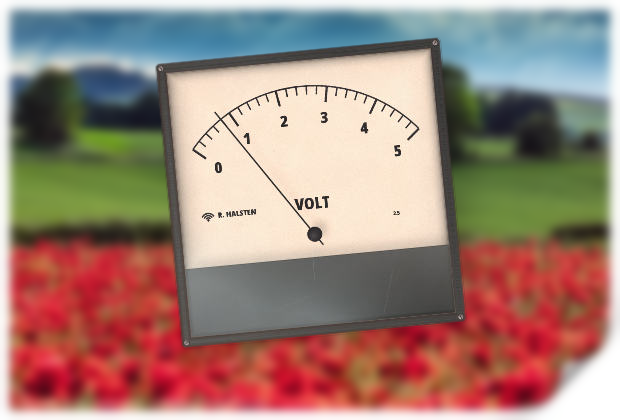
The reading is {"value": 0.8, "unit": "V"}
